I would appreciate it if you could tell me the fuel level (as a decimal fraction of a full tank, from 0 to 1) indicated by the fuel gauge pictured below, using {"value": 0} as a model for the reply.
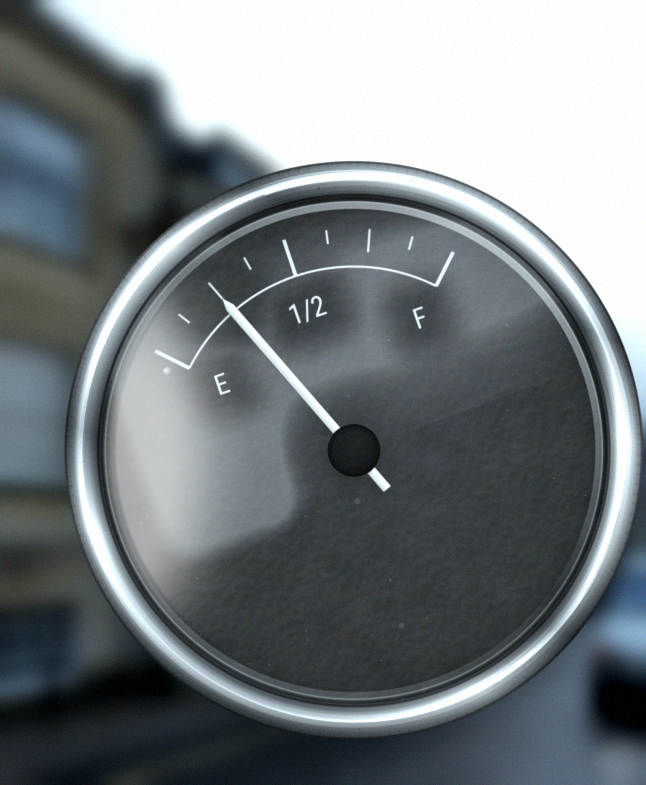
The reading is {"value": 0.25}
